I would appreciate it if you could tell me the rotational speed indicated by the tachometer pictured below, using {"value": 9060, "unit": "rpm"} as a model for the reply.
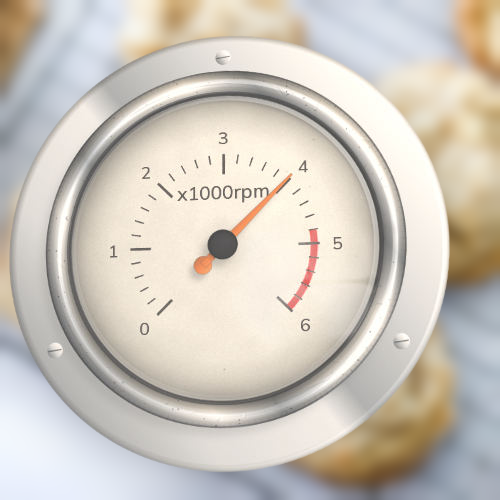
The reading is {"value": 4000, "unit": "rpm"}
